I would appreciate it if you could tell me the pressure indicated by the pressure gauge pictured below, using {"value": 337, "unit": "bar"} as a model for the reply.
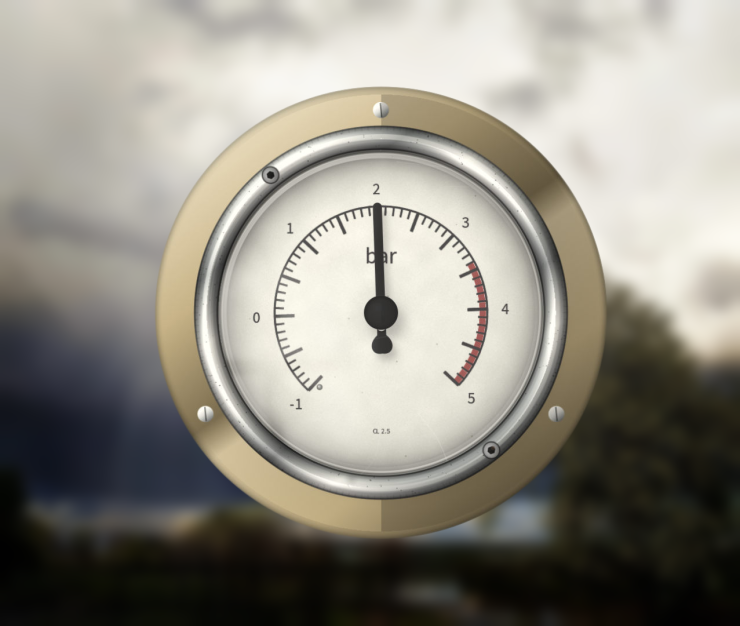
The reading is {"value": 2, "unit": "bar"}
